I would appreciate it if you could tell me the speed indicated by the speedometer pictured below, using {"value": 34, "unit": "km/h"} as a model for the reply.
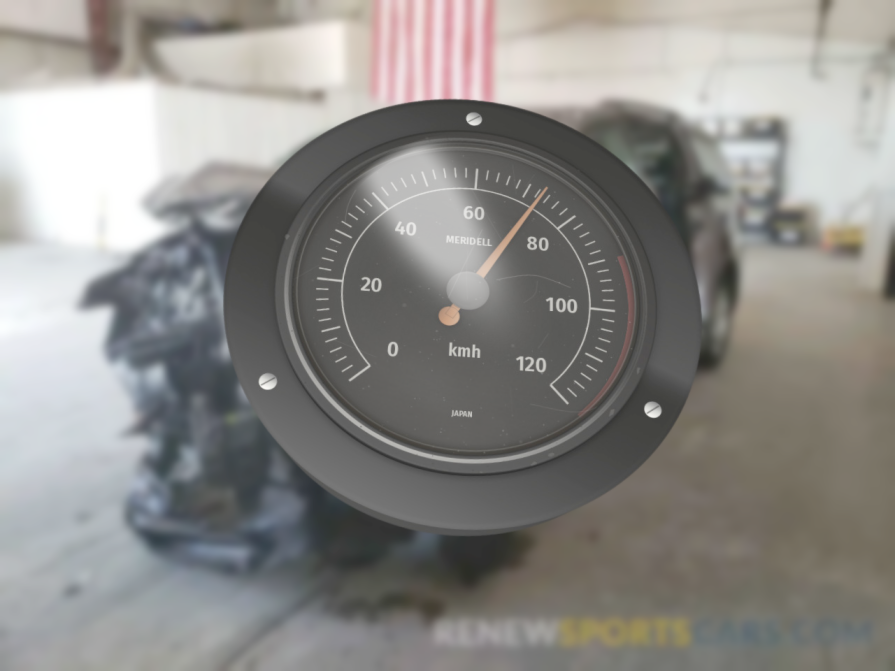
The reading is {"value": 73, "unit": "km/h"}
